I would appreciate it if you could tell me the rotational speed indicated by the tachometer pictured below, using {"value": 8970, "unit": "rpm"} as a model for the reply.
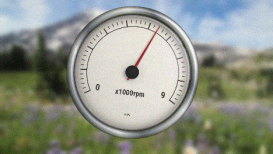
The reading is {"value": 5400, "unit": "rpm"}
